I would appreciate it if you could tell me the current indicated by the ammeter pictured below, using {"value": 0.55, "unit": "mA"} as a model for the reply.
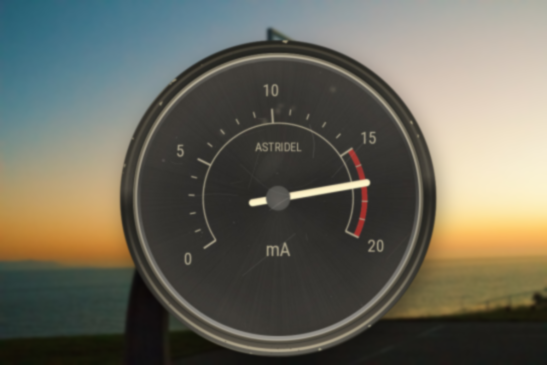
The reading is {"value": 17, "unit": "mA"}
